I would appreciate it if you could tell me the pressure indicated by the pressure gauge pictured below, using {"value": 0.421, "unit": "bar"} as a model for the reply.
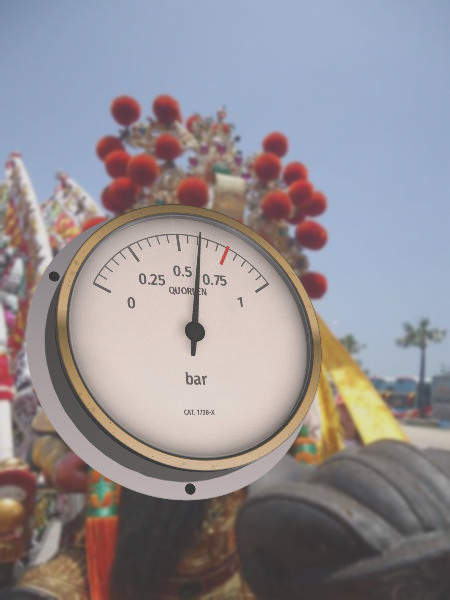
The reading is {"value": 0.6, "unit": "bar"}
